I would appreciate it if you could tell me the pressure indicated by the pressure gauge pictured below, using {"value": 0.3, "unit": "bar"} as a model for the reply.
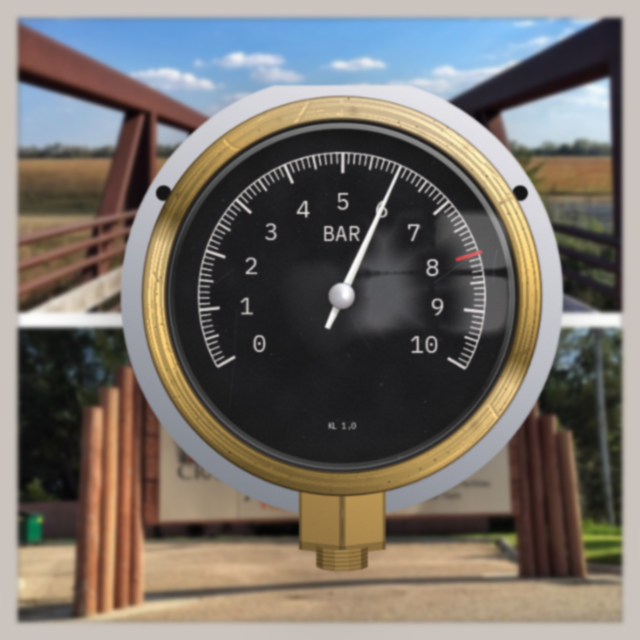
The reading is {"value": 6, "unit": "bar"}
